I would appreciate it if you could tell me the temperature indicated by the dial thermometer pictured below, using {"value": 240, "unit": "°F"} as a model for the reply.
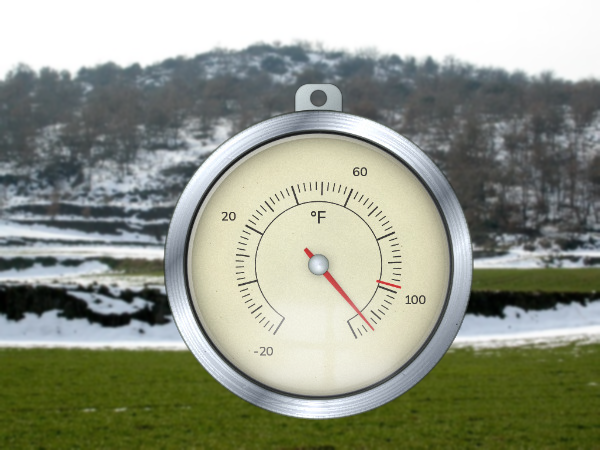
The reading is {"value": 114, "unit": "°F"}
